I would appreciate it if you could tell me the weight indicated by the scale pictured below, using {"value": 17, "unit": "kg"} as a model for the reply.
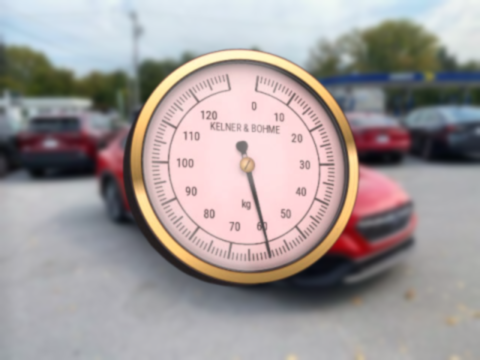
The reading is {"value": 60, "unit": "kg"}
